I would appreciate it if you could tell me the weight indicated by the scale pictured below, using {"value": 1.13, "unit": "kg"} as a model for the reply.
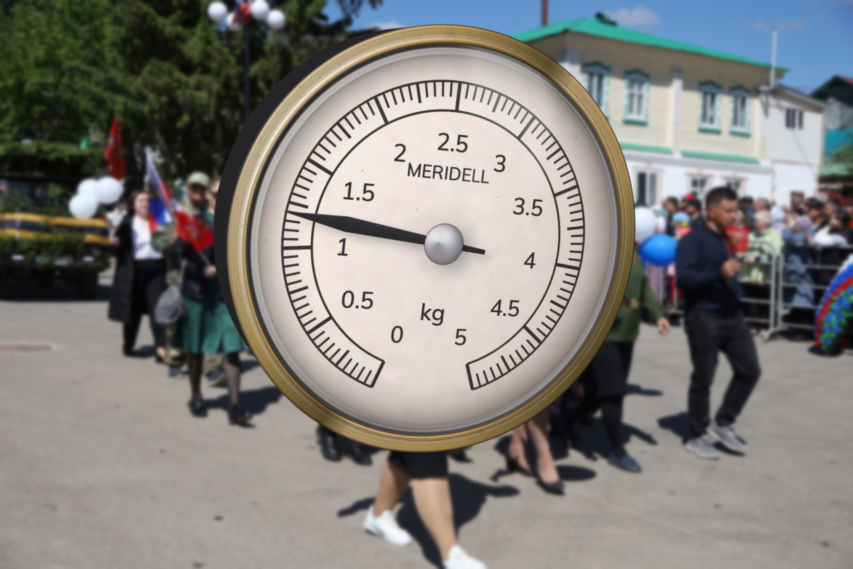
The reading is {"value": 1.2, "unit": "kg"}
